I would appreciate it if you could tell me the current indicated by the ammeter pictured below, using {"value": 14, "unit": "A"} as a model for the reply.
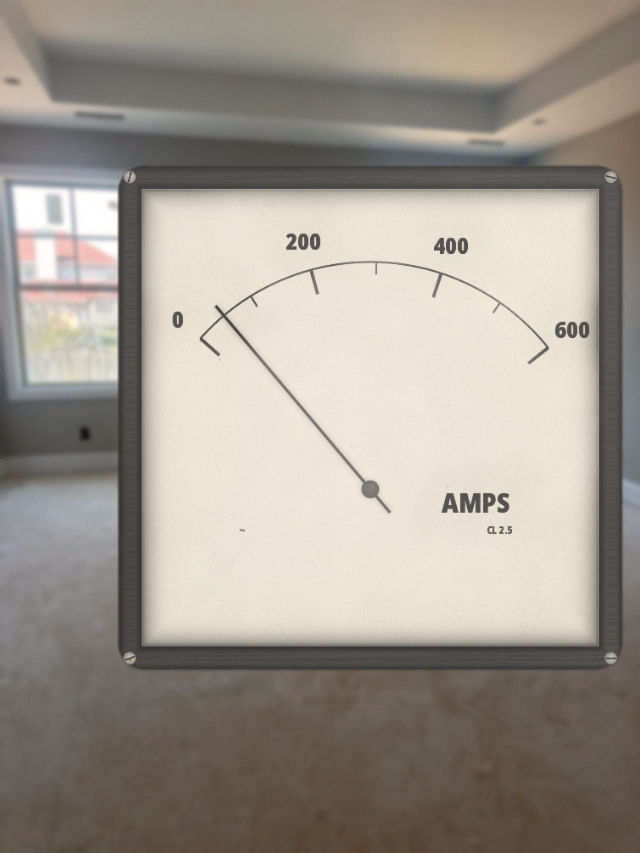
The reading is {"value": 50, "unit": "A"}
